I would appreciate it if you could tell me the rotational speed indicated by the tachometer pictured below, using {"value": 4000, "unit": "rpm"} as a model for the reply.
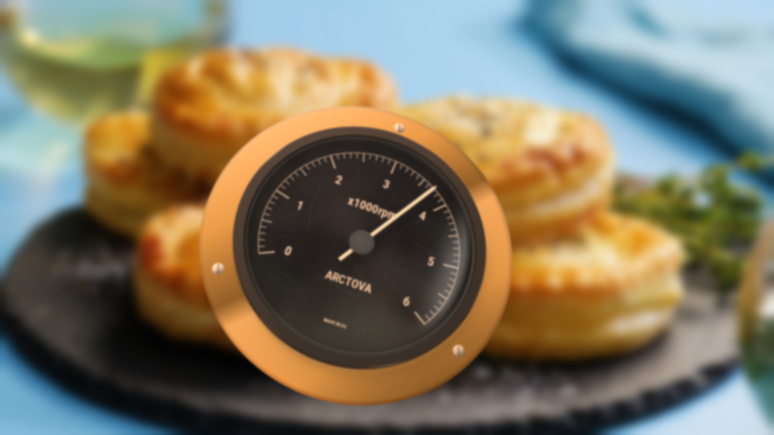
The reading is {"value": 3700, "unit": "rpm"}
